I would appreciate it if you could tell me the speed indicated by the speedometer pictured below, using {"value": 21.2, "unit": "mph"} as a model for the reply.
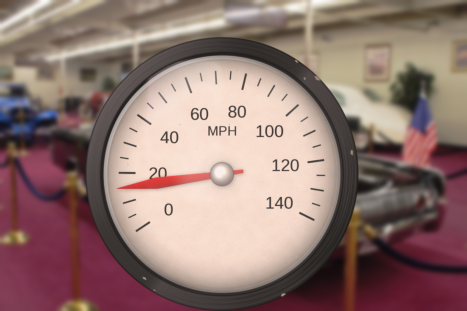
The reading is {"value": 15, "unit": "mph"}
